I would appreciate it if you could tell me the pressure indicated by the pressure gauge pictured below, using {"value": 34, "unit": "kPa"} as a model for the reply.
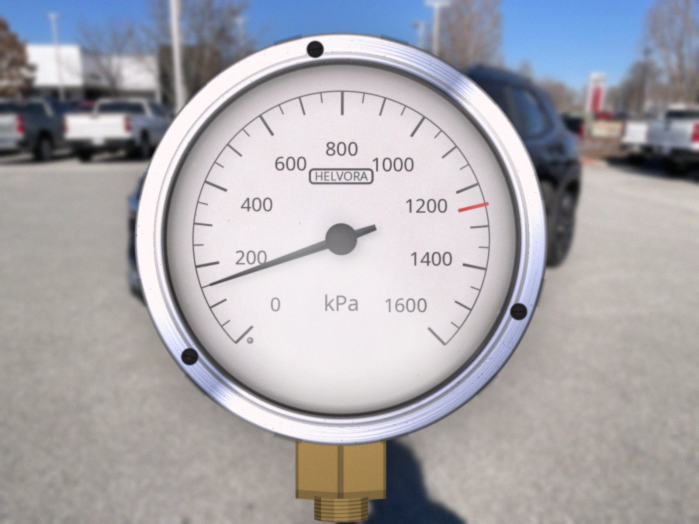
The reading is {"value": 150, "unit": "kPa"}
